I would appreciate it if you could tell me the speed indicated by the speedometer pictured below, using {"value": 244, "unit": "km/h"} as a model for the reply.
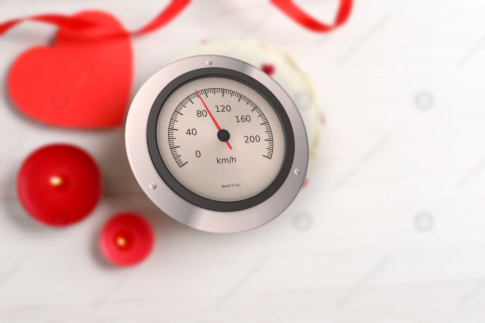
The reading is {"value": 90, "unit": "km/h"}
